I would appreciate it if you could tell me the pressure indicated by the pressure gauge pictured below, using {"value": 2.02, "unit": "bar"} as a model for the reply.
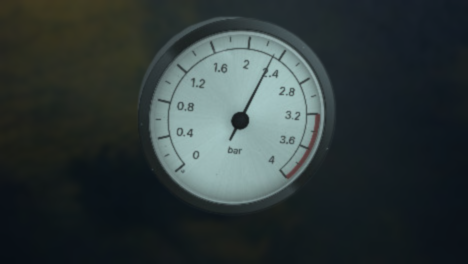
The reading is {"value": 2.3, "unit": "bar"}
